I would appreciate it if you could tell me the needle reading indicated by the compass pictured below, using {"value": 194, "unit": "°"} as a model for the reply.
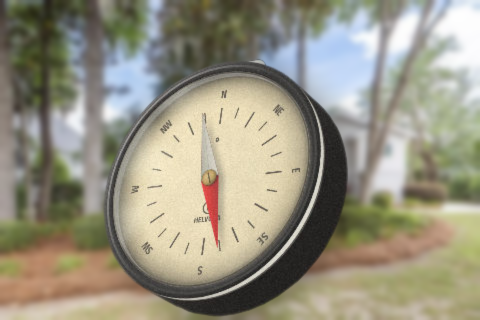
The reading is {"value": 165, "unit": "°"}
